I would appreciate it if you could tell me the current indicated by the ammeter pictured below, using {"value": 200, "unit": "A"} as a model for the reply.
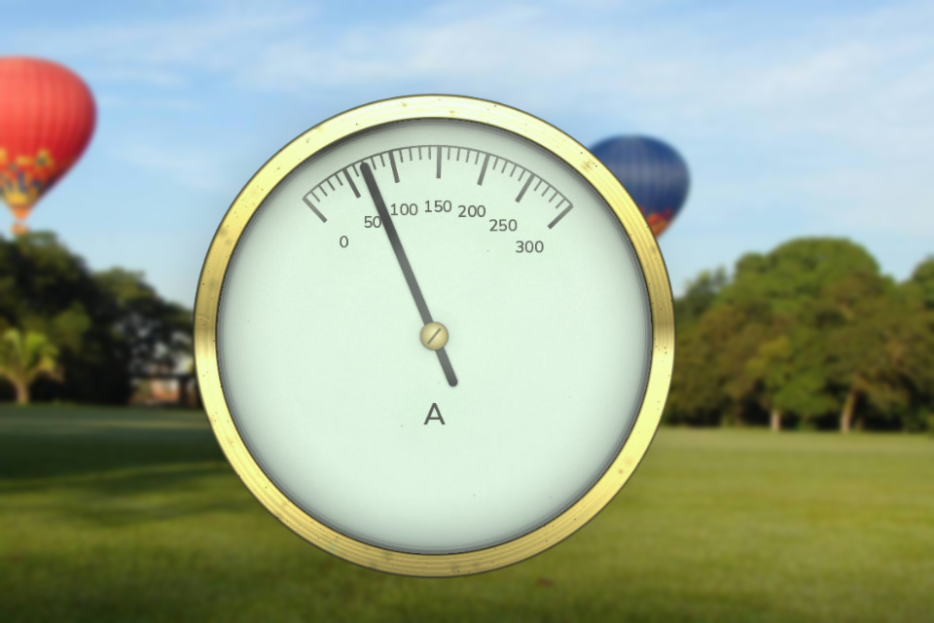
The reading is {"value": 70, "unit": "A"}
